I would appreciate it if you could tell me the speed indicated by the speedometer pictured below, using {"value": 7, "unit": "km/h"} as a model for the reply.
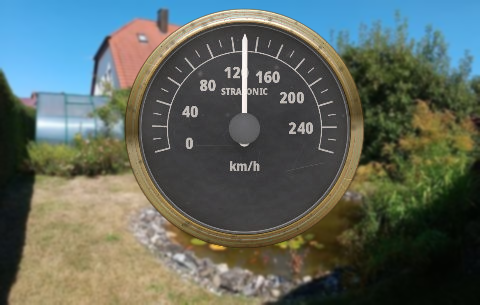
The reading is {"value": 130, "unit": "km/h"}
